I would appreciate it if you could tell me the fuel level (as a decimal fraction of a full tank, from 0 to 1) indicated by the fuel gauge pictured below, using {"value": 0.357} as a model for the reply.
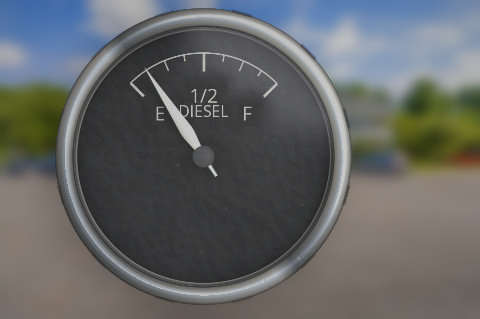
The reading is {"value": 0.125}
